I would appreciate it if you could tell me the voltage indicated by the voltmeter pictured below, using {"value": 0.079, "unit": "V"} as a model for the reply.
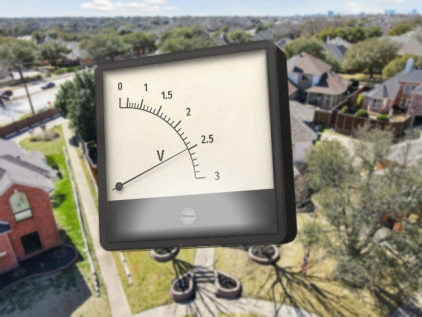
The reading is {"value": 2.5, "unit": "V"}
